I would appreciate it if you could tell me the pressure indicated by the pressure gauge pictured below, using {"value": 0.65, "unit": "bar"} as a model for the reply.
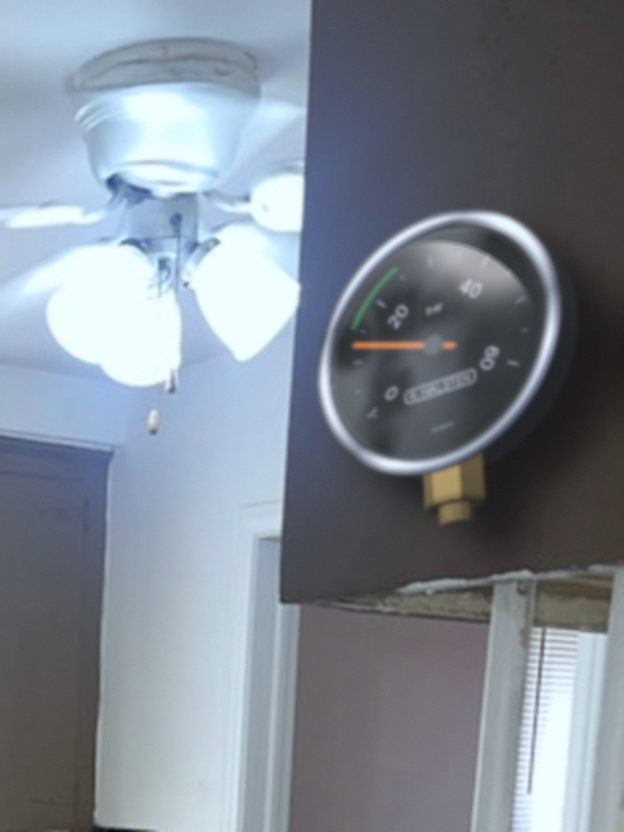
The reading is {"value": 12.5, "unit": "bar"}
